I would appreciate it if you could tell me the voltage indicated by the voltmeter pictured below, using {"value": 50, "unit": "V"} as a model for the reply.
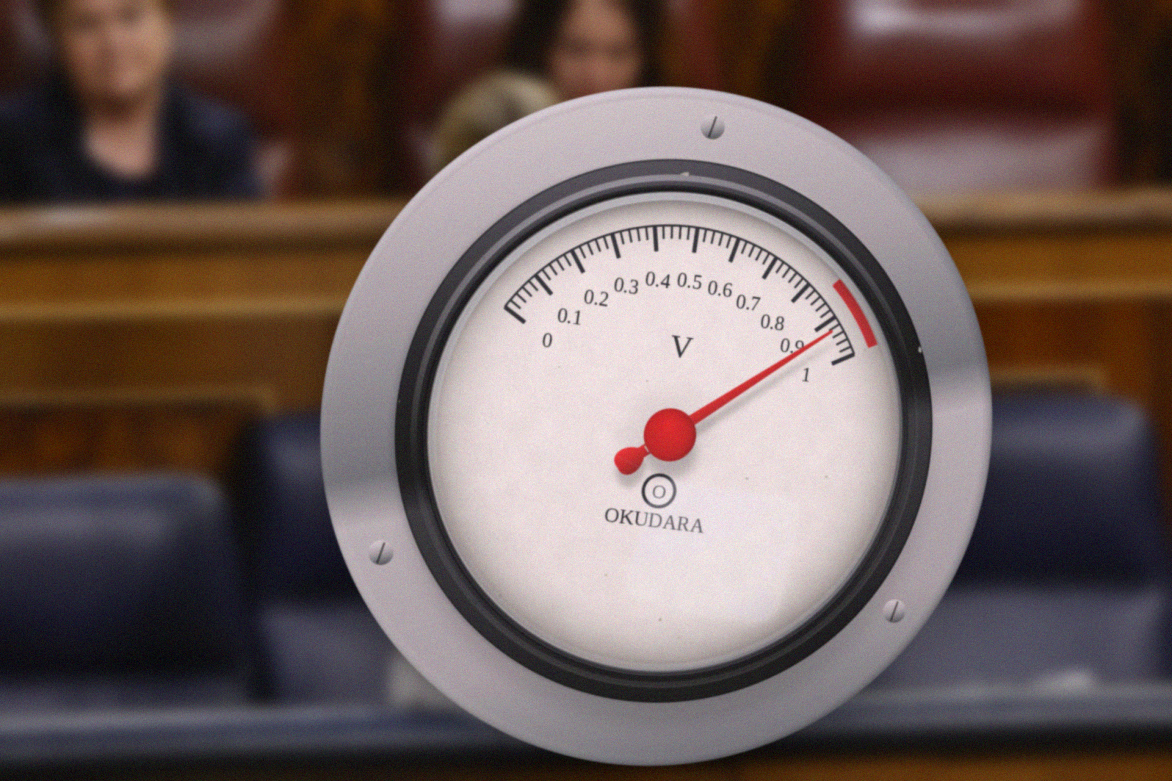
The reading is {"value": 0.92, "unit": "V"}
